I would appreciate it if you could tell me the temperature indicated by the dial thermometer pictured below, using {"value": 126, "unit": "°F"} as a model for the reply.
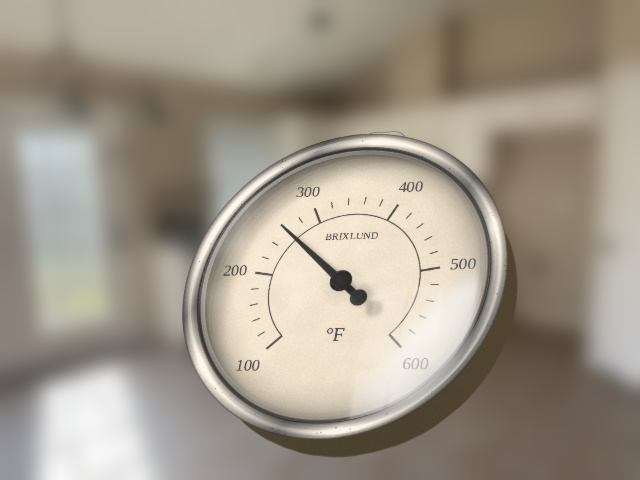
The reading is {"value": 260, "unit": "°F"}
